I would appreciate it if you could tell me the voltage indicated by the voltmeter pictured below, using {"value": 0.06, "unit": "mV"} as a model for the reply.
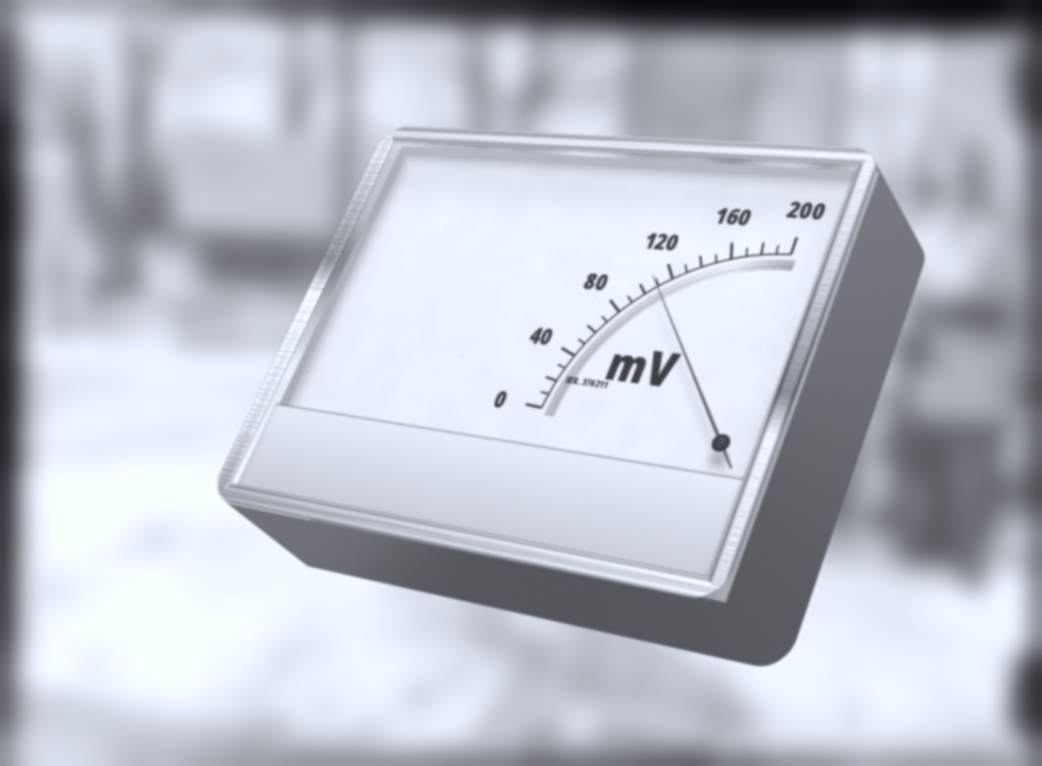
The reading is {"value": 110, "unit": "mV"}
